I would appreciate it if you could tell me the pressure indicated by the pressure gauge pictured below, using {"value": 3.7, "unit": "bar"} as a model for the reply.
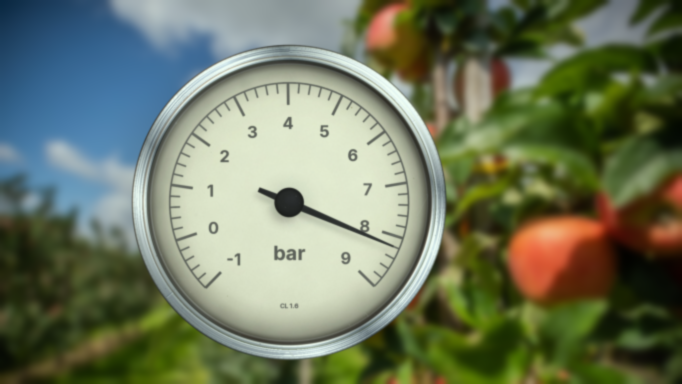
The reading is {"value": 8.2, "unit": "bar"}
